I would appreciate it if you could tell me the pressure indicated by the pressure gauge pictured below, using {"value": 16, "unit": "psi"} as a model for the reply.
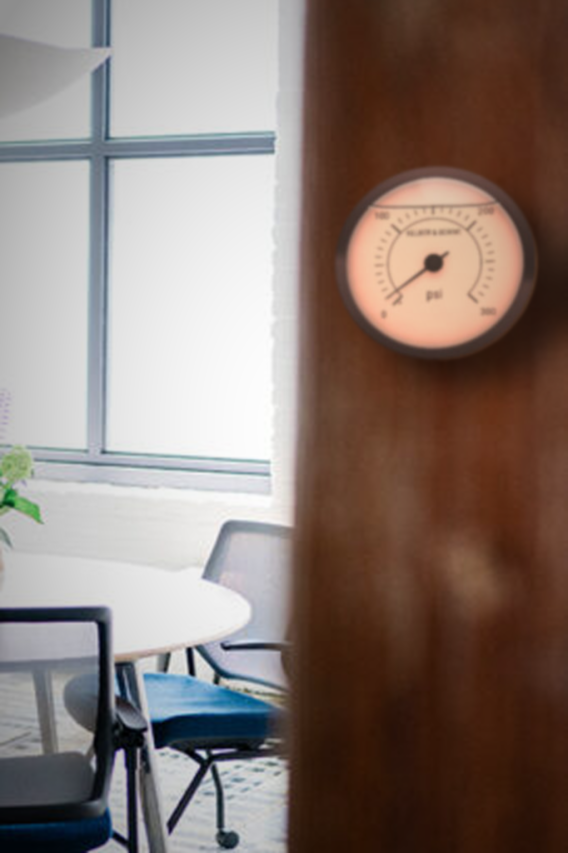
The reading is {"value": 10, "unit": "psi"}
